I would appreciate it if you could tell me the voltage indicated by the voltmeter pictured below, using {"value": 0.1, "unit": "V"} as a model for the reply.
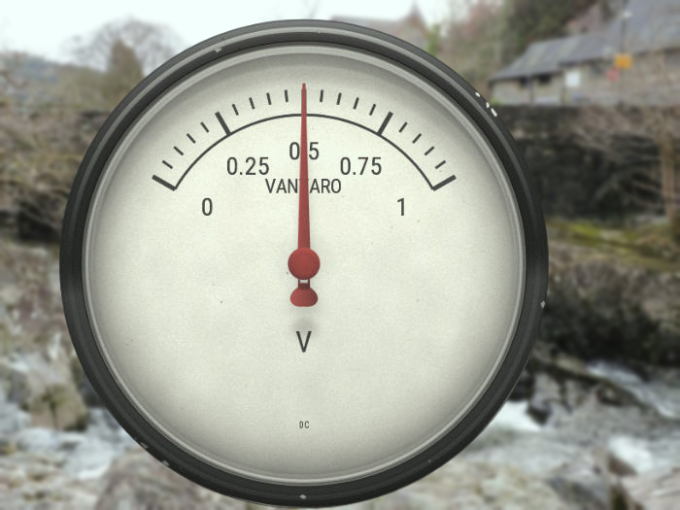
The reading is {"value": 0.5, "unit": "V"}
